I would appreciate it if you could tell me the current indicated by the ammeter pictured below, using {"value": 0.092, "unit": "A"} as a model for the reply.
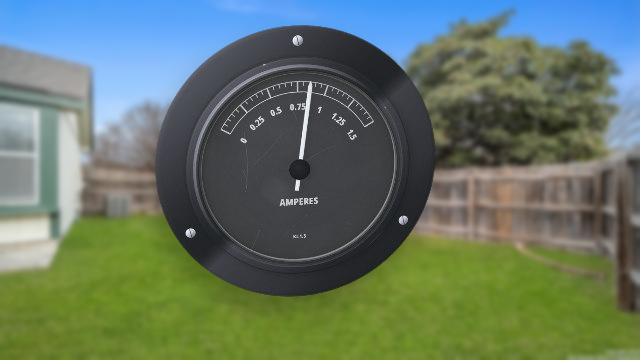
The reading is {"value": 0.85, "unit": "A"}
